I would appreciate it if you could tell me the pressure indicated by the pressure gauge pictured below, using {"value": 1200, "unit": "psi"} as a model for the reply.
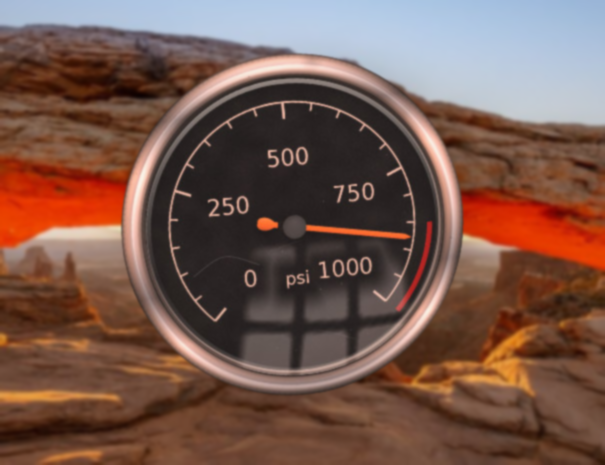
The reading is {"value": 875, "unit": "psi"}
